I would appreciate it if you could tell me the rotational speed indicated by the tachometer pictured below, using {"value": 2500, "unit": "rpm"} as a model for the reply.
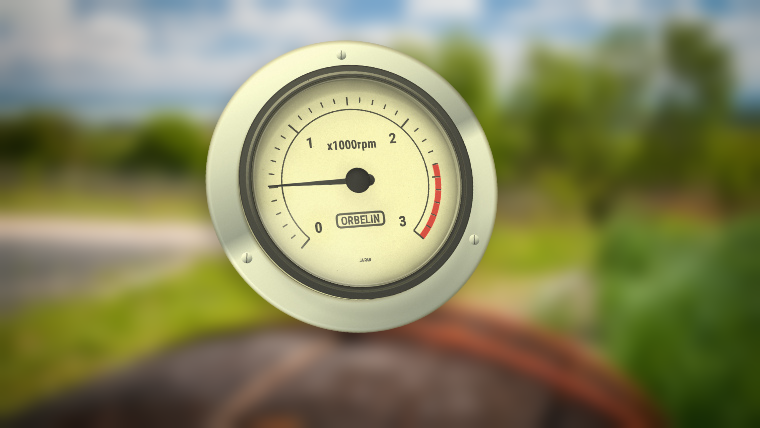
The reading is {"value": 500, "unit": "rpm"}
